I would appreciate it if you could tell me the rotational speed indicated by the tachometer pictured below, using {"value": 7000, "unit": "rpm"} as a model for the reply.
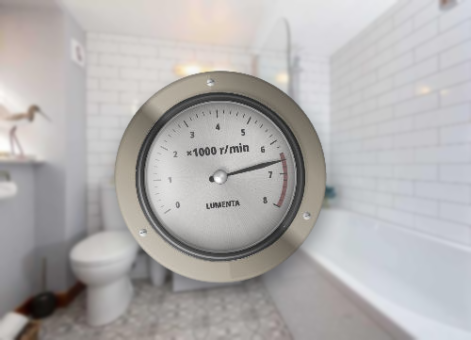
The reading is {"value": 6600, "unit": "rpm"}
